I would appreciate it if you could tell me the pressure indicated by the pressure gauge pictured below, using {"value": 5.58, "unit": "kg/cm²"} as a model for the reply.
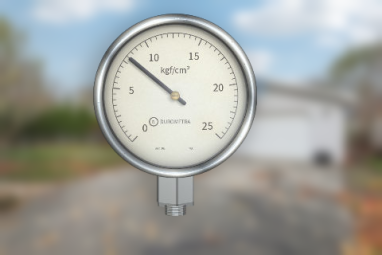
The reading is {"value": 8, "unit": "kg/cm²"}
